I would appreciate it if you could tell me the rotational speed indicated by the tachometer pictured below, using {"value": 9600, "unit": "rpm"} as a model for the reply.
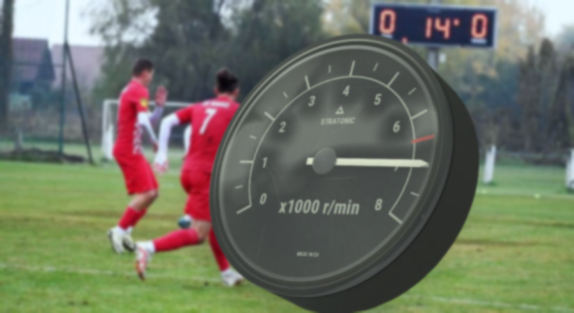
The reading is {"value": 7000, "unit": "rpm"}
